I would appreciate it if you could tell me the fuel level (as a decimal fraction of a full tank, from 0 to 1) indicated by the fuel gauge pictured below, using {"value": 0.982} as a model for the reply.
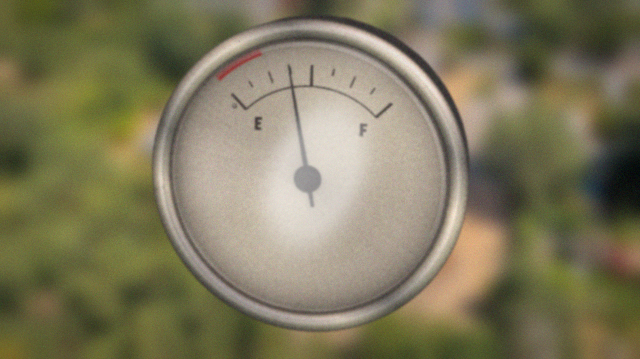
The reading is {"value": 0.375}
